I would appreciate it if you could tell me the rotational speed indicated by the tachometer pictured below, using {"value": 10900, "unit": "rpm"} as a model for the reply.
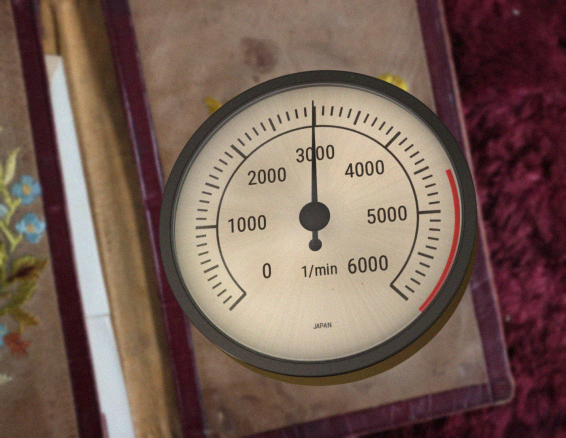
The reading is {"value": 3000, "unit": "rpm"}
